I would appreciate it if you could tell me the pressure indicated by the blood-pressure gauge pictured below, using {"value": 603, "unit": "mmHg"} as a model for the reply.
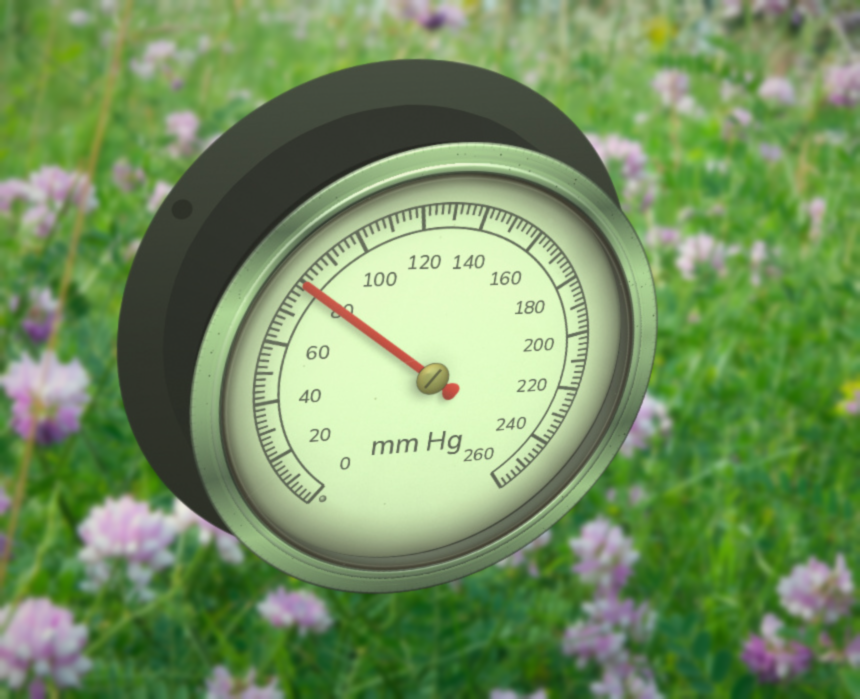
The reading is {"value": 80, "unit": "mmHg"}
